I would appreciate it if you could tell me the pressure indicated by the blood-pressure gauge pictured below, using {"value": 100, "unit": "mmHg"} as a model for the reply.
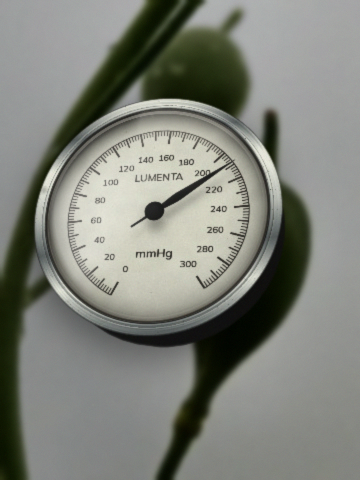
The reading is {"value": 210, "unit": "mmHg"}
